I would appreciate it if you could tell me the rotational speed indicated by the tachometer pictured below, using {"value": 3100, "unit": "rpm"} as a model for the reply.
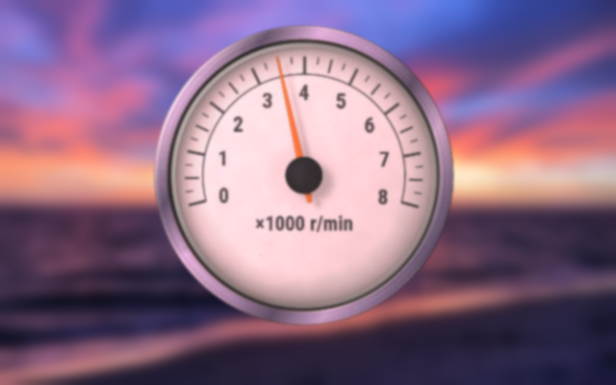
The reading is {"value": 3500, "unit": "rpm"}
